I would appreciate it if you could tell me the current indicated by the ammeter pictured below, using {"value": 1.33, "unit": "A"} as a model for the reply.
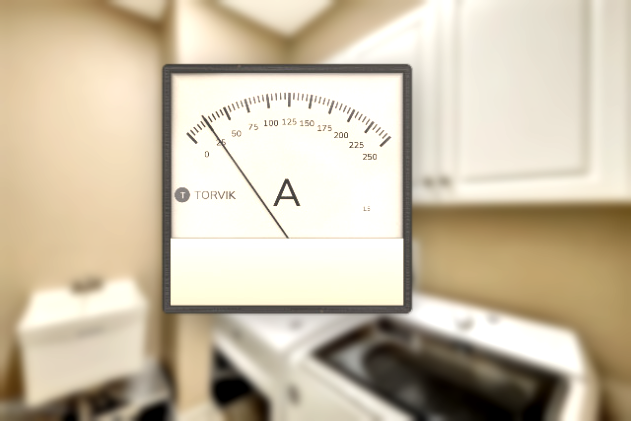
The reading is {"value": 25, "unit": "A"}
